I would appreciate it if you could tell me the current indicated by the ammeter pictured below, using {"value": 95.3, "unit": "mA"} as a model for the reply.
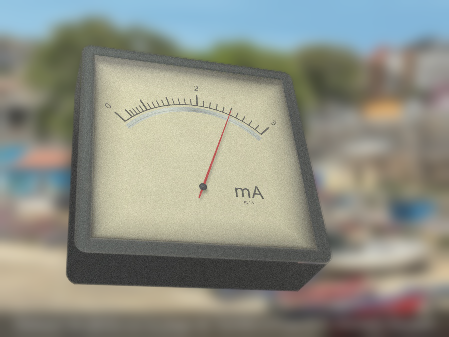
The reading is {"value": 2.5, "unit": "mA"}
